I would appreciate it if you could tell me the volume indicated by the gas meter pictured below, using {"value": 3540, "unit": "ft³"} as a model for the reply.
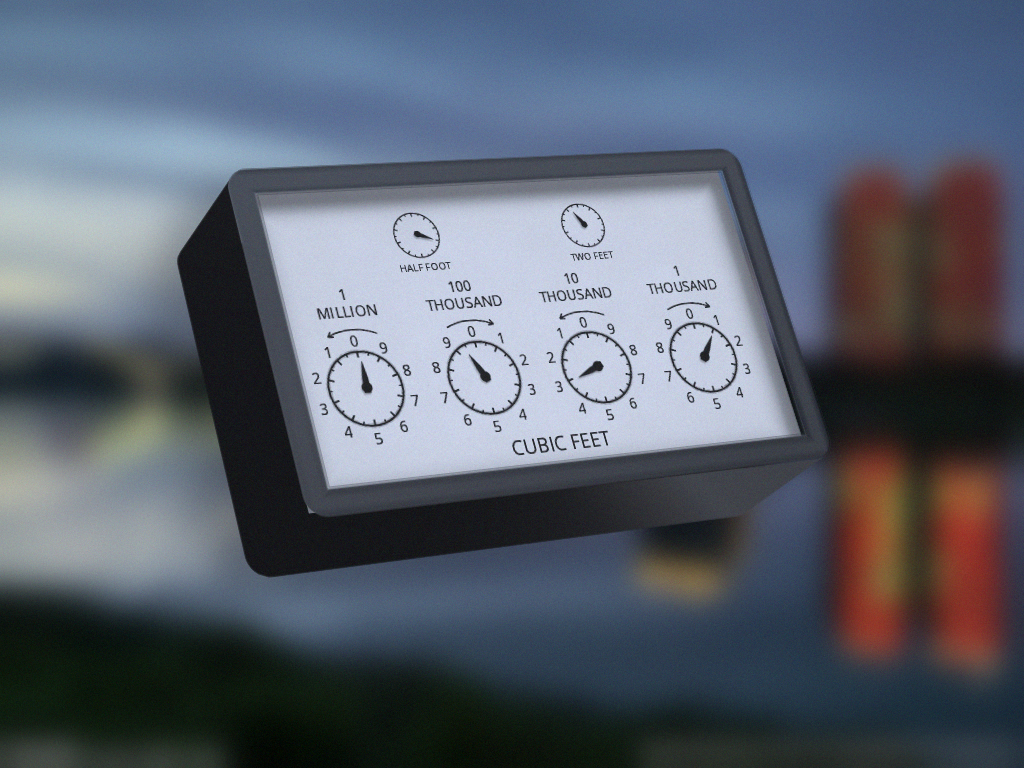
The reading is {"value": 993100, "unit": "ft³"}
